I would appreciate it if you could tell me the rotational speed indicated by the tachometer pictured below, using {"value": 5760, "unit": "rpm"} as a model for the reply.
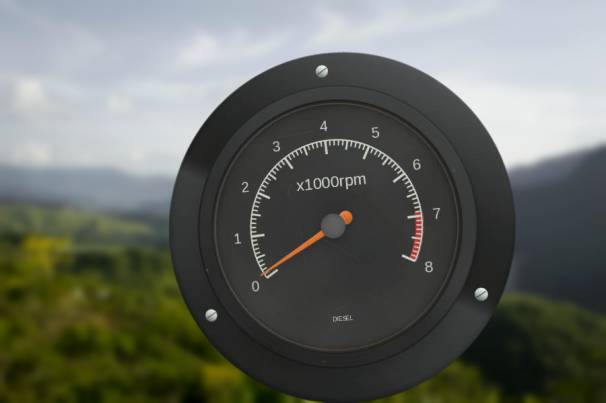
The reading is {"value": 100, "unit": "rpm"}
